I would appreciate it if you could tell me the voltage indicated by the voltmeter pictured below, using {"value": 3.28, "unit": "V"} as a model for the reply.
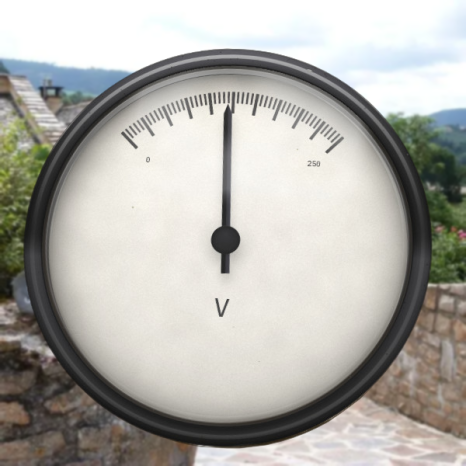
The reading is {"value": 120, "unit": "V"}
